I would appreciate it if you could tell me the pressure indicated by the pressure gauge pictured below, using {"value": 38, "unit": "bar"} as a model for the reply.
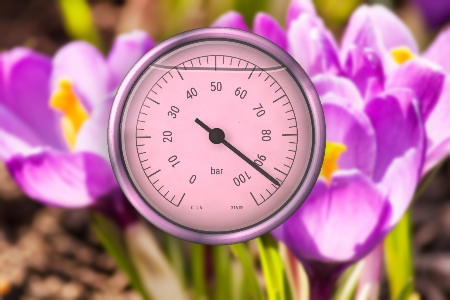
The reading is {"value": 93, "unit": "bar"}
